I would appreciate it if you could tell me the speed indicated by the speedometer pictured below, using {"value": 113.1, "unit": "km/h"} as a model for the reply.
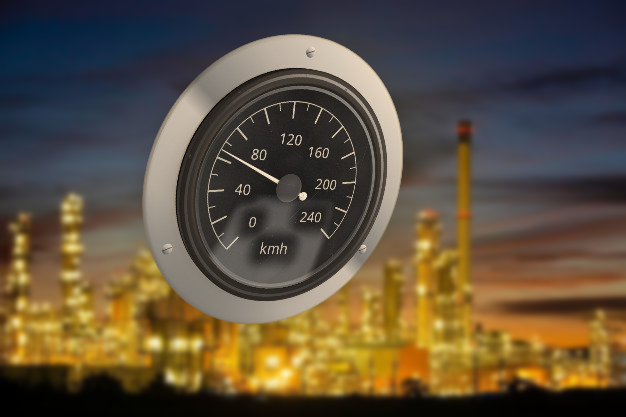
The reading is {"value": 65, "unit": "km/h"}
